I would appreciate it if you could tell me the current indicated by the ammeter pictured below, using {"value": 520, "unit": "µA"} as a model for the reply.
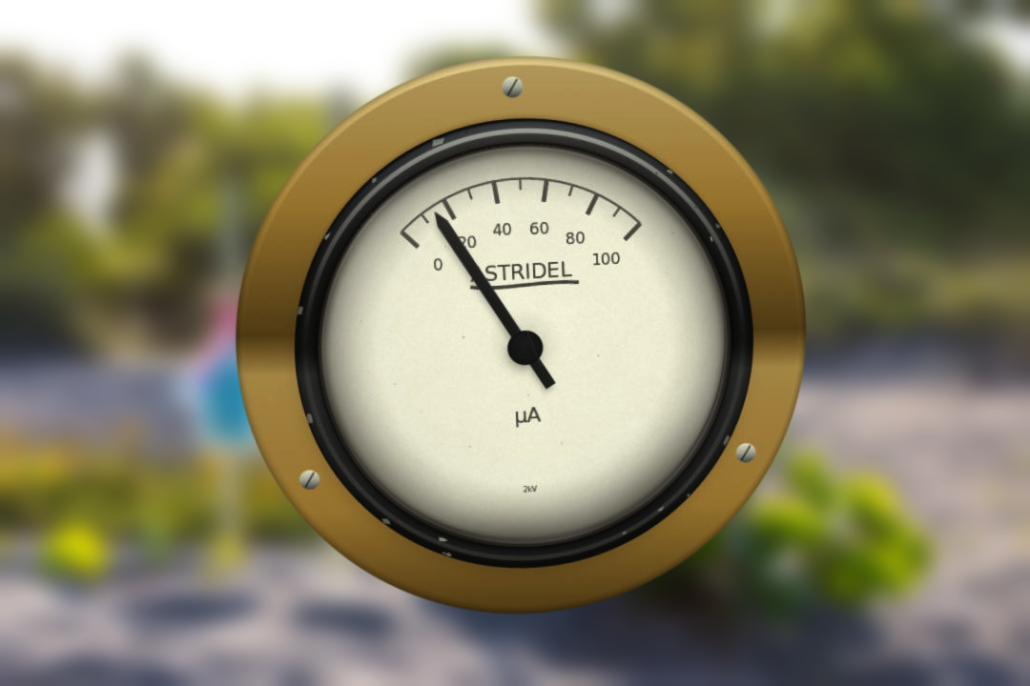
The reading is {"value": 15, "unit": "µA"}
